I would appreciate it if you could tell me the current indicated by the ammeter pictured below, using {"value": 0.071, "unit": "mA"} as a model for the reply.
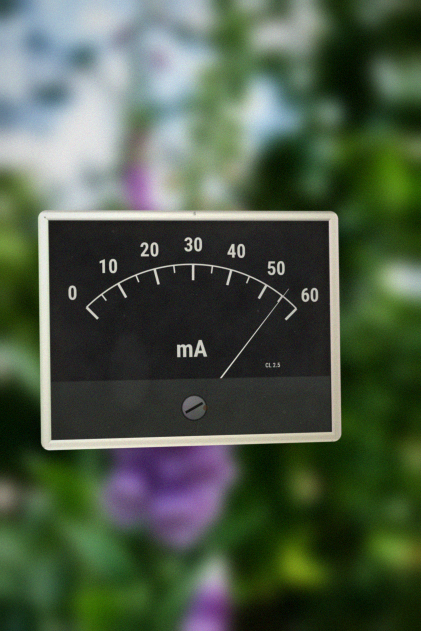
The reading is {"value": 55, "unit": "mA"}
